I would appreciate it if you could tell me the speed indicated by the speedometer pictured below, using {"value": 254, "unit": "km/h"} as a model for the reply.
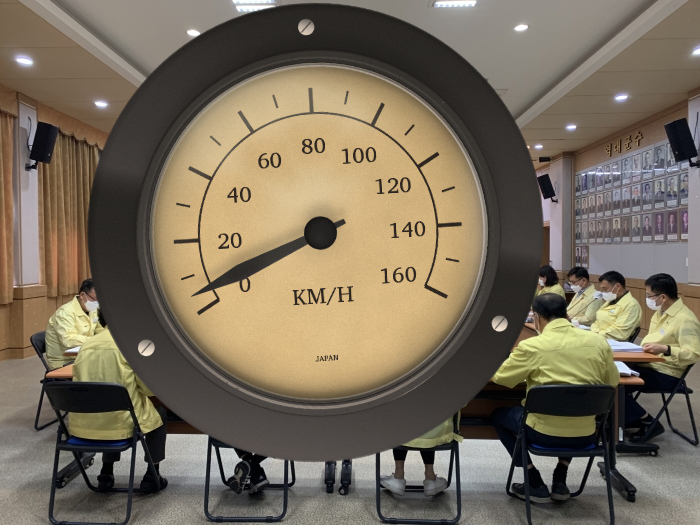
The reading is {"value": 5, "unit": "km/h"}
